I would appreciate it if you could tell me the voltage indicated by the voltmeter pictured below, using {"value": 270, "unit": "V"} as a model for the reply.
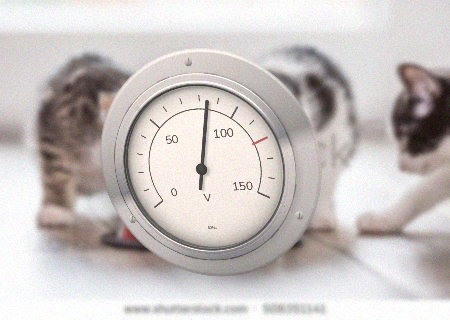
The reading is {"value": 85, "unit": "V"}
